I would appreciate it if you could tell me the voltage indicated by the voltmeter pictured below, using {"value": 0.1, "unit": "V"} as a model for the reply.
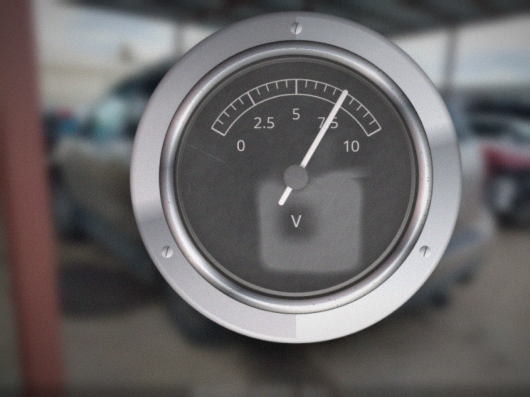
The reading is {"value": 7.5, "unit": "V"}
